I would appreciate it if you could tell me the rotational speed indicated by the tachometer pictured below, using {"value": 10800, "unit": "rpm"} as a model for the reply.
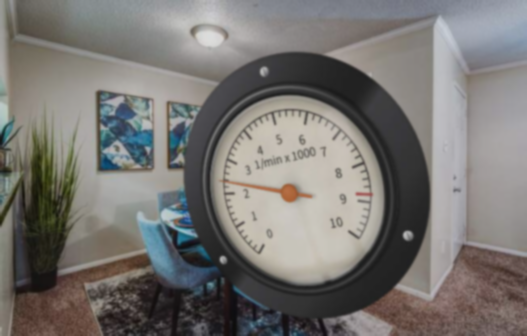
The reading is {"value": 2400, "unit": "rpm"}
